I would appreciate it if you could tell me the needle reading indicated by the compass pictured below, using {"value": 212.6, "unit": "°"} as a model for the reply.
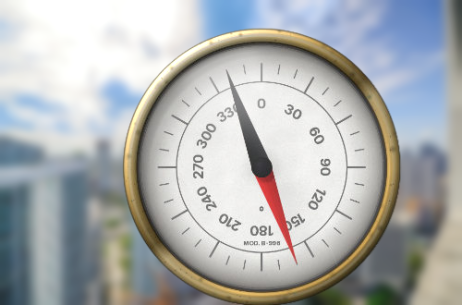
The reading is {"value": 160, "unit": "°"}
